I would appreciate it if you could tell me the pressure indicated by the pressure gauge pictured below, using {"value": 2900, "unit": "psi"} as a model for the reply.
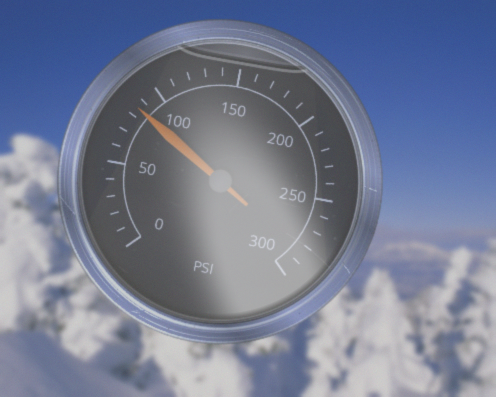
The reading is {"value": 85, "unit": "psi"}
